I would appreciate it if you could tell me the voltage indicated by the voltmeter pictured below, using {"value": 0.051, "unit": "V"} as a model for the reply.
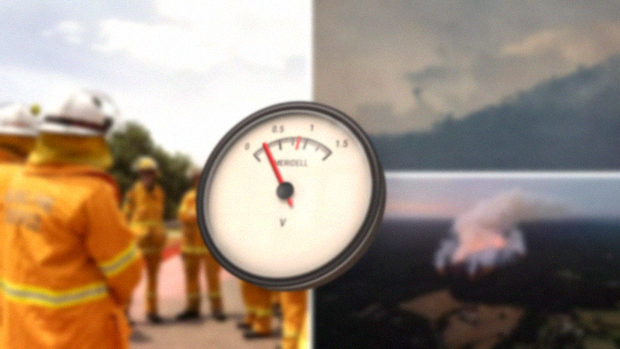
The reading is {"value": 0.25, "unit": "V"}
